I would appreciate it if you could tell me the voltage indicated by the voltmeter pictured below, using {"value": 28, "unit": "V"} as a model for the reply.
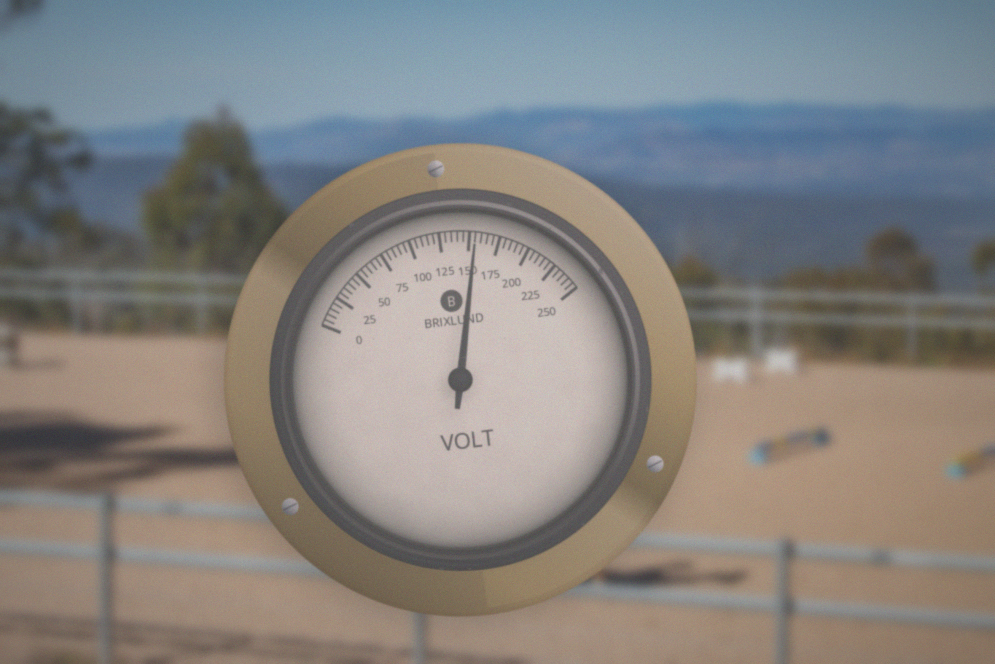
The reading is {"value": 155, "unit": "V"}
